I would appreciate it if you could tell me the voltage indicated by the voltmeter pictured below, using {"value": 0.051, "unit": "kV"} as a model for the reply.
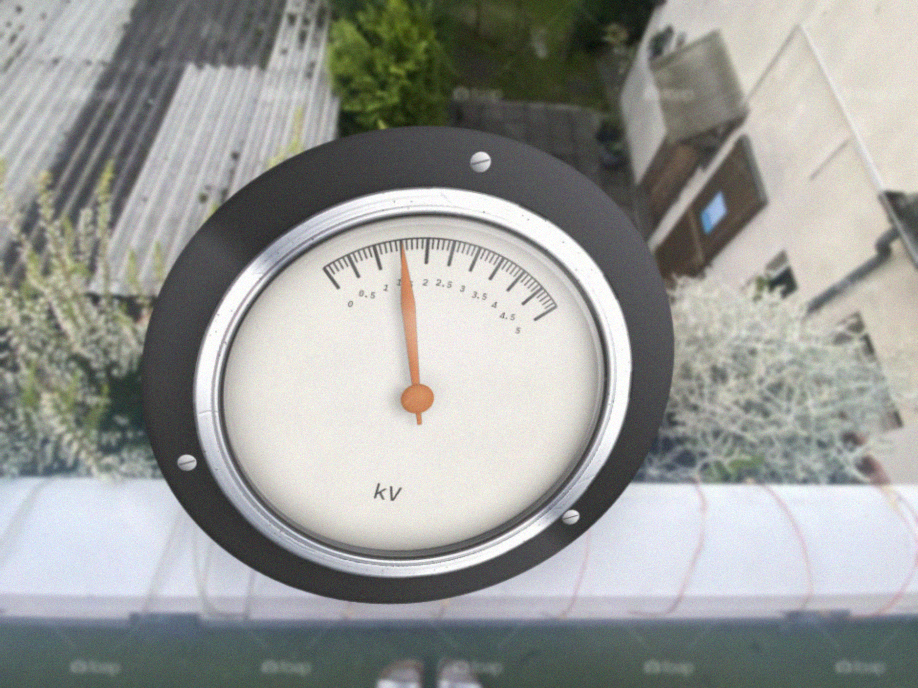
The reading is {"value": 1.5, "unit": "kV"}
